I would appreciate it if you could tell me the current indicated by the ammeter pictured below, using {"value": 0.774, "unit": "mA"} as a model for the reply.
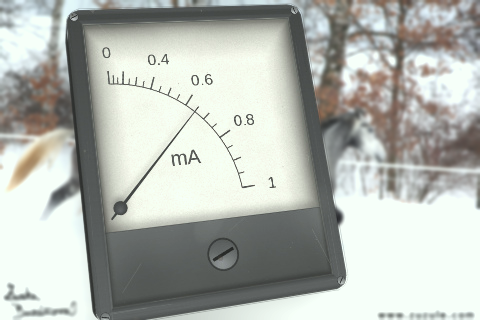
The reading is {"value": 0.65, "unit": "mA"}
